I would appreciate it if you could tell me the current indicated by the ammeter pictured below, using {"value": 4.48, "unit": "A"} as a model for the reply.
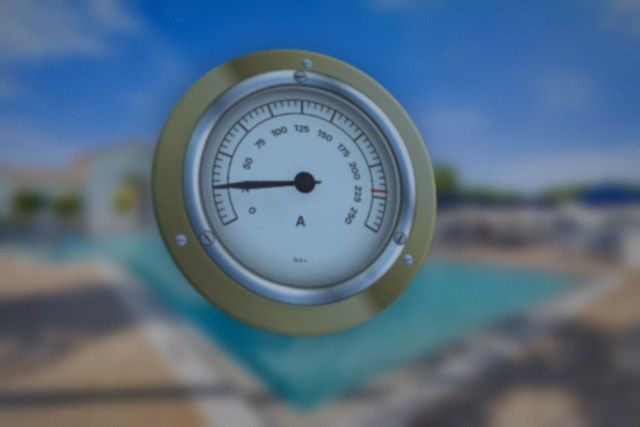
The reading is {"value": 25, "unit": "A"}
